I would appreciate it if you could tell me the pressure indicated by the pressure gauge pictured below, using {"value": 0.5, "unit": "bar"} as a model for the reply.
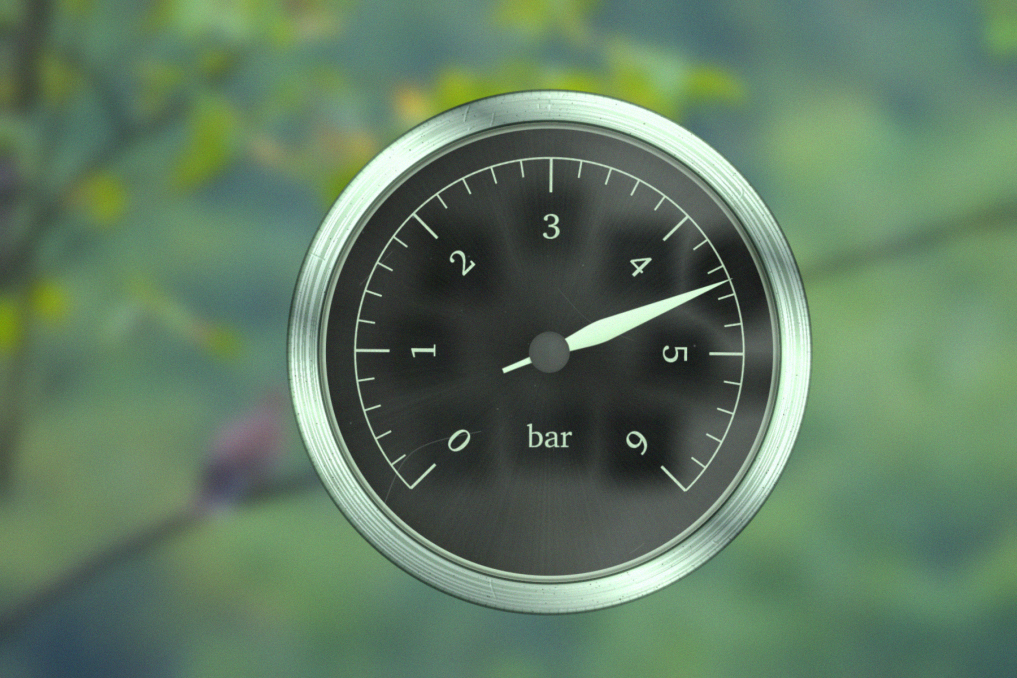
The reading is {"value": 4.5, "unit": "bar"}
